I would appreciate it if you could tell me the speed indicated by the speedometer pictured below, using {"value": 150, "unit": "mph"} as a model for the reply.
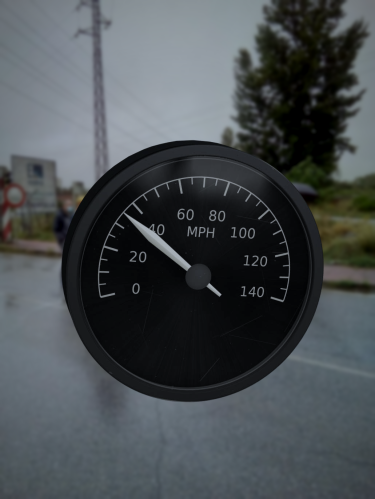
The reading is {"value": 35, "unit": "mph"}
